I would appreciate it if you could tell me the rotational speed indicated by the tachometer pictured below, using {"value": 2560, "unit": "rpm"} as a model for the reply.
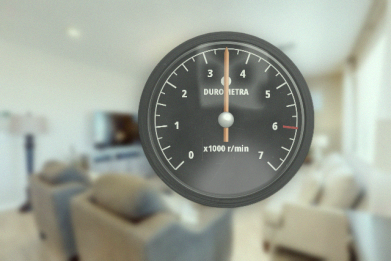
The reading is {"value": 3500, "unit": "rpm"}
